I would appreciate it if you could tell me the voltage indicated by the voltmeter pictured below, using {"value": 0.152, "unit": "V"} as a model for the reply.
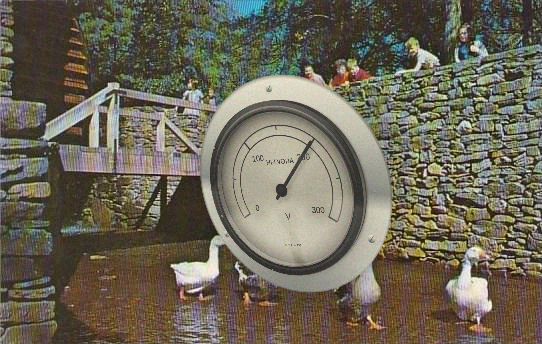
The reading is {"value": 200, "unit": "V"}
